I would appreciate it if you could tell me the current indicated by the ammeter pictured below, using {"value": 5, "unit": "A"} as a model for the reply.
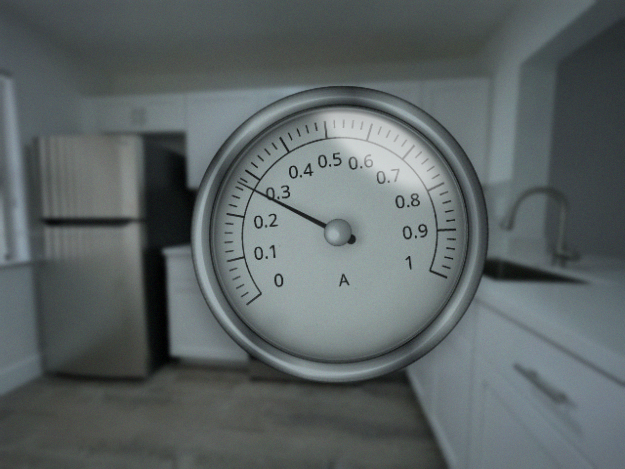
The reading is {"value": 0.27, "unit": "A"}
